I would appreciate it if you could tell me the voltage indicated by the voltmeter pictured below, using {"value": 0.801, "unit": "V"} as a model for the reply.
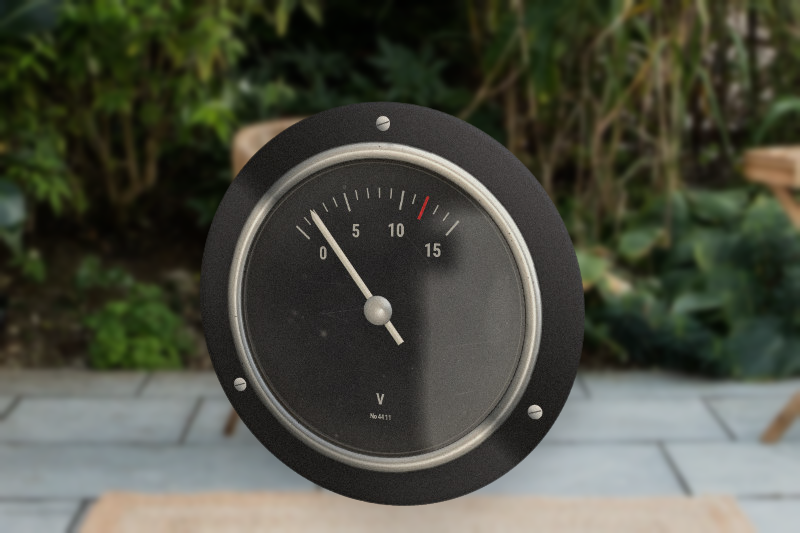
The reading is {"value": 2, "unit": "V"}
